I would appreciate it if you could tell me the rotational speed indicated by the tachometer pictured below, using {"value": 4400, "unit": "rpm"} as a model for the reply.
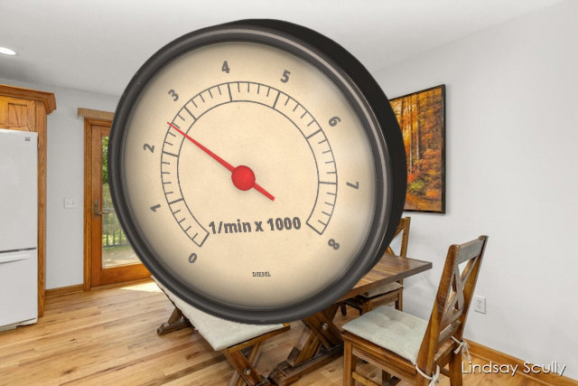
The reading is {"value": 2600, "unit": "rpm"}
